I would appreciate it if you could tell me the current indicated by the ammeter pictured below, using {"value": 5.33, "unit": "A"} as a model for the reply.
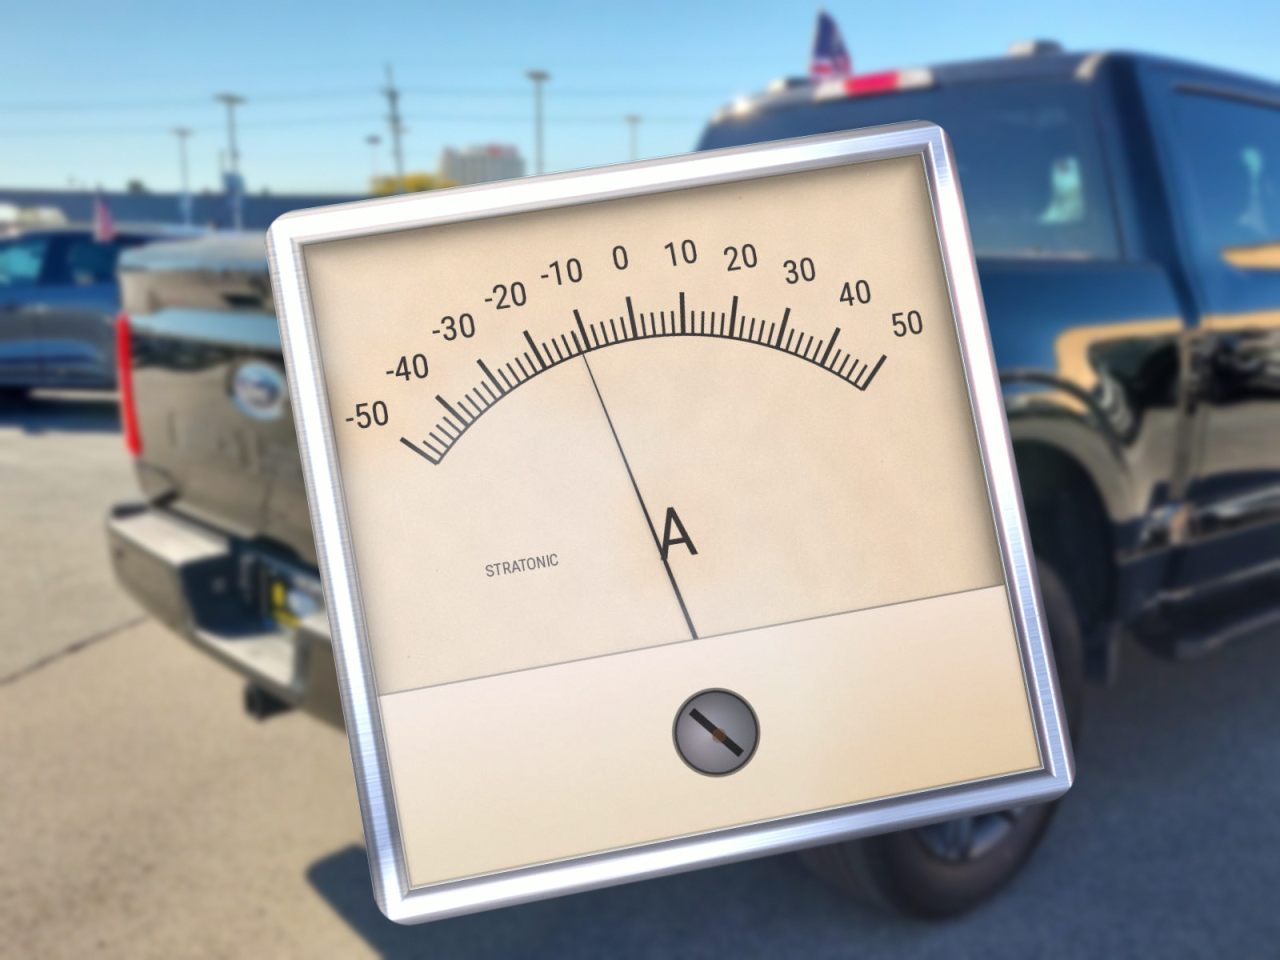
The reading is {"value": -12, "unit": "A"}
